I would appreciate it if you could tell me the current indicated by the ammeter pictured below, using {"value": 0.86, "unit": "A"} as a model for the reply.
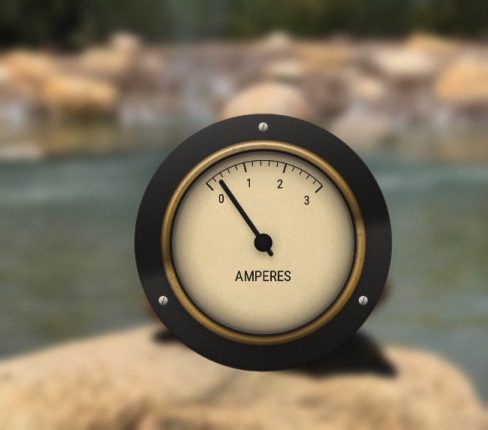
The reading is {"value": 0.3, "unit": "A"}
